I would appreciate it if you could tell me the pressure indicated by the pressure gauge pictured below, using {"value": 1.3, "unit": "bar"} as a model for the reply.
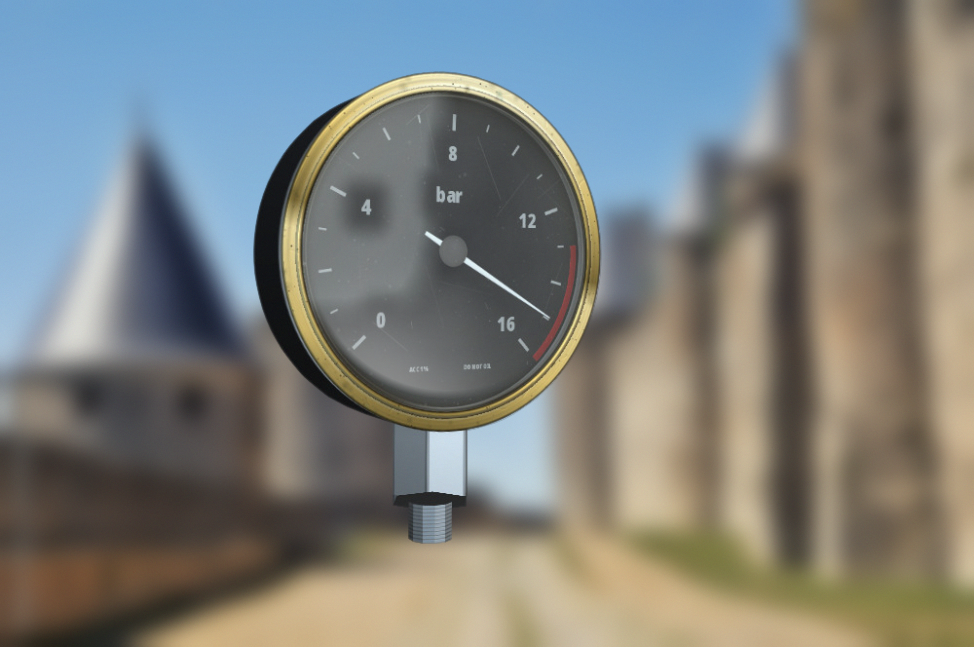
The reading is {"value": 15, "unit": "bar"}
